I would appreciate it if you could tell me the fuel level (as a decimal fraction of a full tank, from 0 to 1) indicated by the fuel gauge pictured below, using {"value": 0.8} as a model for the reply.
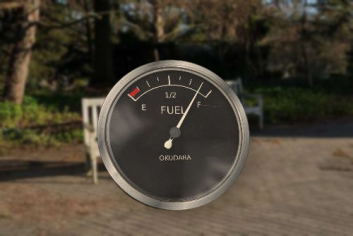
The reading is {"value": 0.875}
